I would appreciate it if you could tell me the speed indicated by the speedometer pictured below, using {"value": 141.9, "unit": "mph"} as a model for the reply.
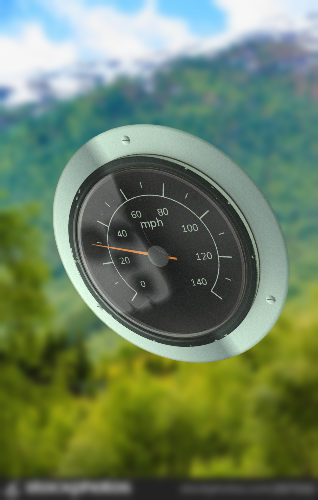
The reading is {"value": 30, "unit": "mph"}
